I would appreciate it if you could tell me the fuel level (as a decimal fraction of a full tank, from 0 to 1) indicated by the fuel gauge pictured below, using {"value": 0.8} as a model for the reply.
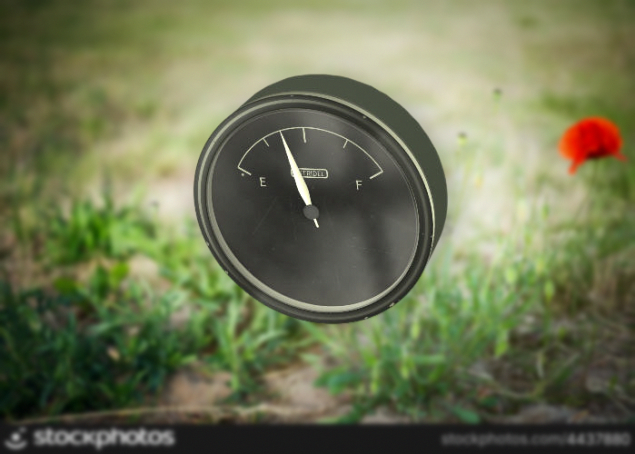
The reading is {"value": 0.375}
